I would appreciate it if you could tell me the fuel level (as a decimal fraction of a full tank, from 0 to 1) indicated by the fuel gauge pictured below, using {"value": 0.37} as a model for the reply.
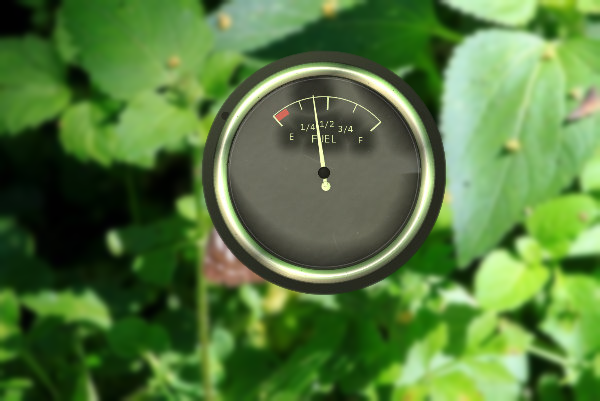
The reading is {"value": 0.375}
